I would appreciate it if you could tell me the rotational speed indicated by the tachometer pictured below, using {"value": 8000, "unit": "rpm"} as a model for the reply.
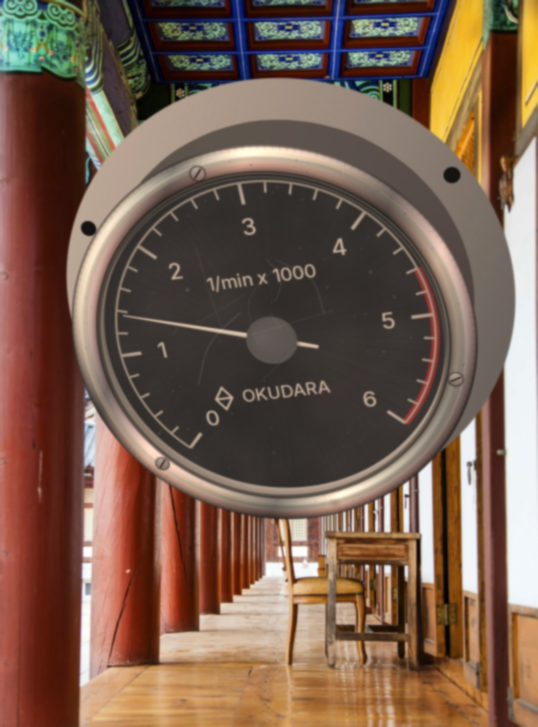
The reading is {"value": 1400, "unit": "rpm"}
